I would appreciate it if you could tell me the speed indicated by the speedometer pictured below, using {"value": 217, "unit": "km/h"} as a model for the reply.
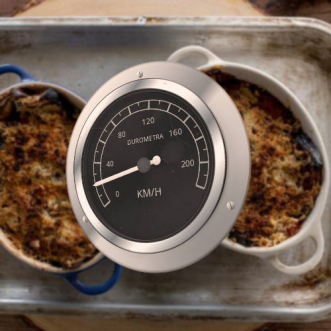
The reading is {"value": 20, "unit": "km/h"}
